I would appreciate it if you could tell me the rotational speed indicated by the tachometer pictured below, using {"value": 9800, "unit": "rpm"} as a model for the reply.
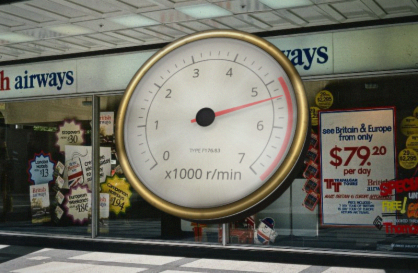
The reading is {"value": 5400, "unit": "rpm"}
